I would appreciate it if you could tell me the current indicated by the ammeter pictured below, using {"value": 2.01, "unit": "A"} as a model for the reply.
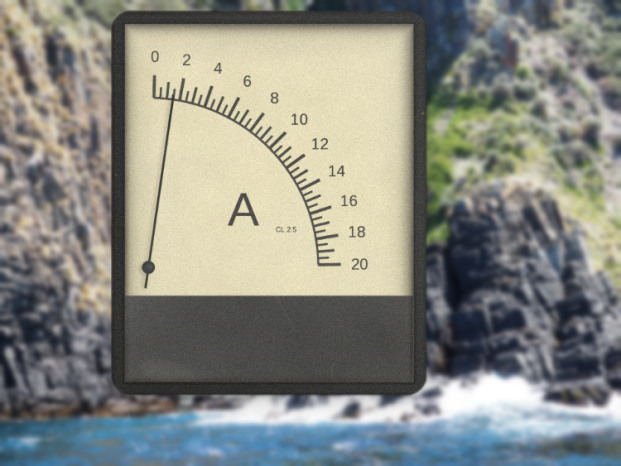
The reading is {"value": 1.5, "unit": "A"}
